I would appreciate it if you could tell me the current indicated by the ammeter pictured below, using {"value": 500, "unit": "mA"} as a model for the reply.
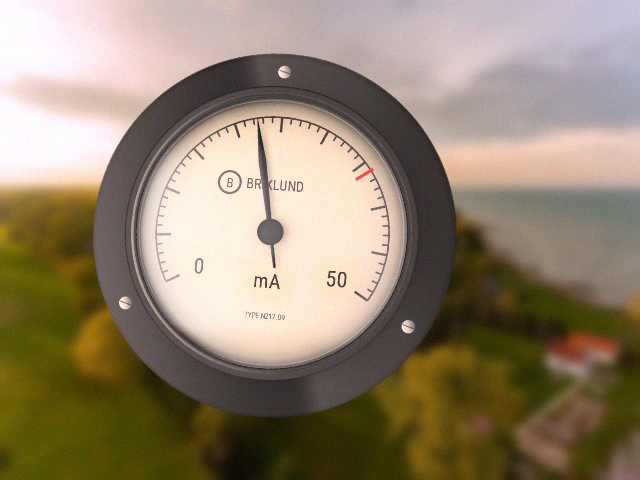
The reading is {"value": 22.5, "unit": "mA"}
